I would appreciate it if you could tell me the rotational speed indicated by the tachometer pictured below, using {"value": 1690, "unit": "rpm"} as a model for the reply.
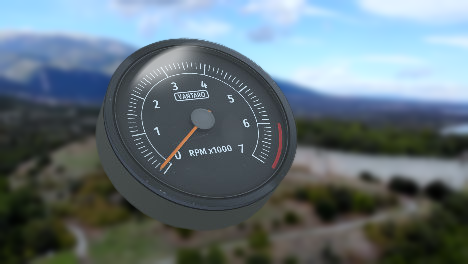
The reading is {"value": 100, "unit": "rpm"}
